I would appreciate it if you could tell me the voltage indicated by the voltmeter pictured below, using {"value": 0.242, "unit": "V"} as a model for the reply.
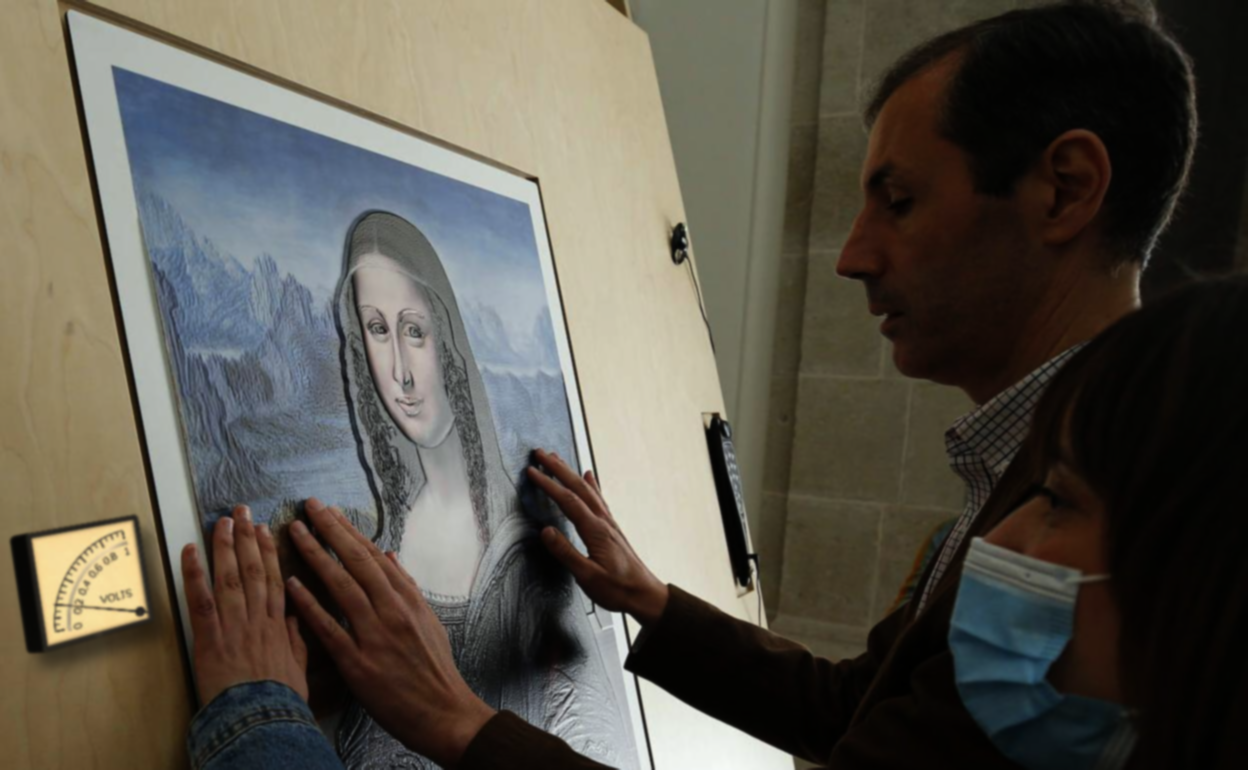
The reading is {"value": 0.2, "unit": "V"}
